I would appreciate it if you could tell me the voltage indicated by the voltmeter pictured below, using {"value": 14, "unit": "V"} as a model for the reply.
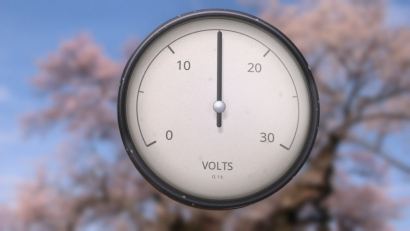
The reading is {"value": 15, "unit": "V"}
